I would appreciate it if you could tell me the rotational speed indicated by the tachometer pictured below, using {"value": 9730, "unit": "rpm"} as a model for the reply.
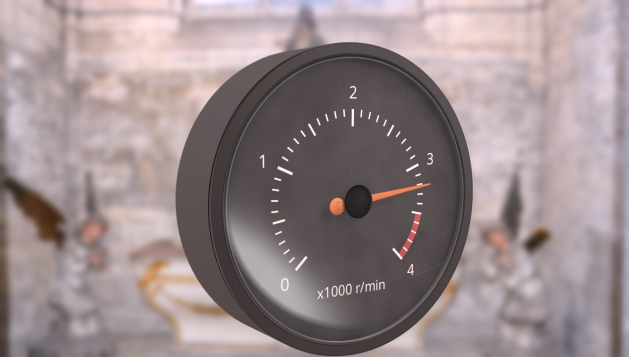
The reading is {"value": 3200, "unit": "rpm"}
